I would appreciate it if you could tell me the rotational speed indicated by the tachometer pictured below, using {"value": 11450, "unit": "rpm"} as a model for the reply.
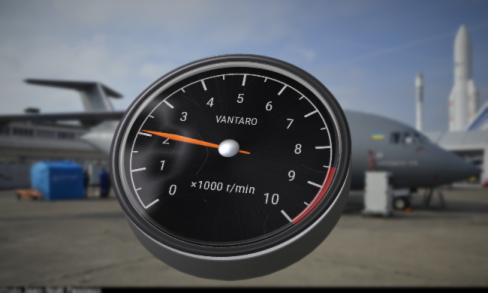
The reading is {"value": 2000, "unit": "rpm"}
